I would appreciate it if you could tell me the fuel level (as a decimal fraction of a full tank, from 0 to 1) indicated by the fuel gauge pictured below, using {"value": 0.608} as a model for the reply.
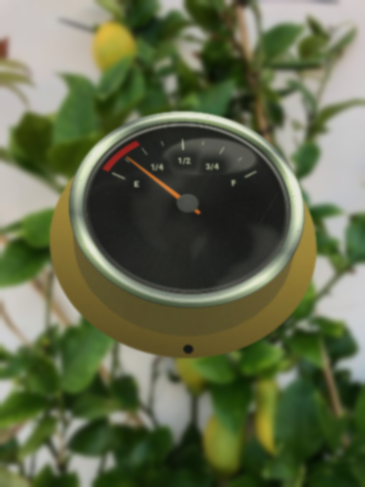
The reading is {"value": 0.125}
